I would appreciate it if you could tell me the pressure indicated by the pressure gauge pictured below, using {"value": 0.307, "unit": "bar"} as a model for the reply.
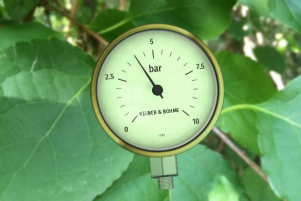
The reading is {"value": 4, "unit": "bar"}
